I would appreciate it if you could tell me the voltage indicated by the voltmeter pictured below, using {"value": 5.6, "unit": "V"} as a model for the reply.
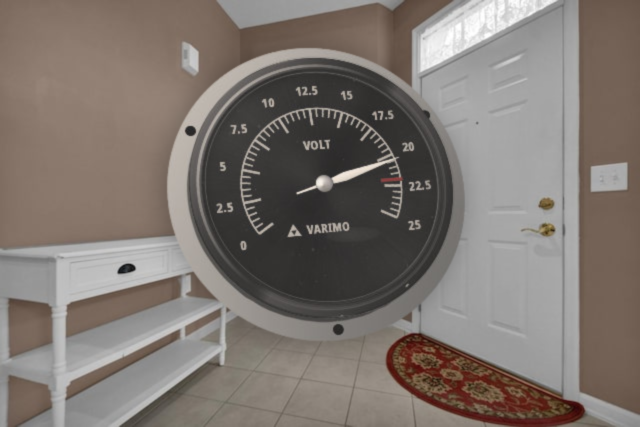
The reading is {"value": 20.5, "unit": "V"}
